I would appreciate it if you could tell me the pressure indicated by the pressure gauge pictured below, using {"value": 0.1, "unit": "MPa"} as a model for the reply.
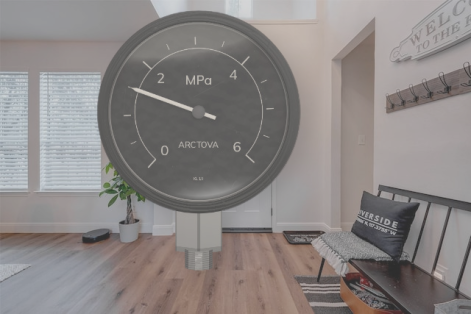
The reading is {"value": 1.5, "unit": "MPa"}
